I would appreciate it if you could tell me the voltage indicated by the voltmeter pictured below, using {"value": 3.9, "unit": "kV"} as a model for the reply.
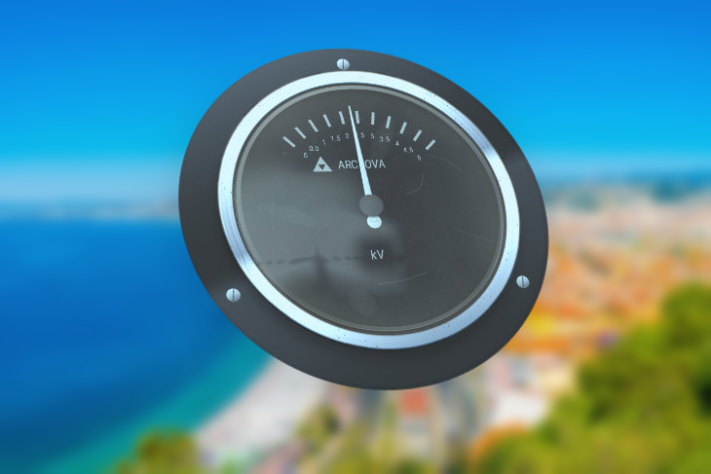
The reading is {"value": 2.25, "unit": "kV"}
